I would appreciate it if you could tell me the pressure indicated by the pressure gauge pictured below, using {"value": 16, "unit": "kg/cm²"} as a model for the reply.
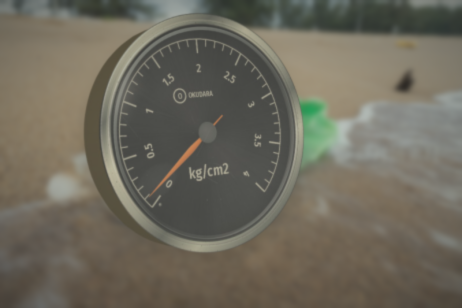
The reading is {"value": 0.1, "unit": "kg/cm²"}
